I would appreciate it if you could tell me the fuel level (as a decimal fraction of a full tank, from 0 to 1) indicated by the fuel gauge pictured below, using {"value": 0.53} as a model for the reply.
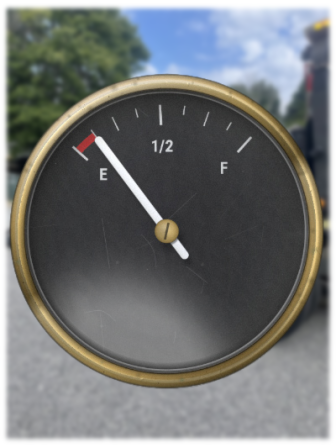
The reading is {"value": 0.125}
